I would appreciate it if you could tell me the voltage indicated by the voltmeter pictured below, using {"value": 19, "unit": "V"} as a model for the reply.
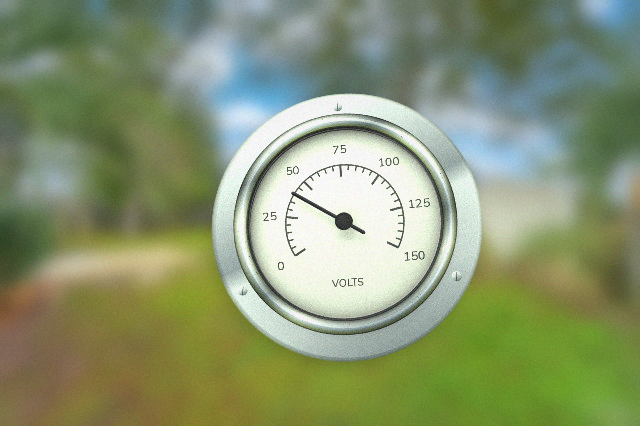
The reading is {"value": 40, "unit": "V"}
